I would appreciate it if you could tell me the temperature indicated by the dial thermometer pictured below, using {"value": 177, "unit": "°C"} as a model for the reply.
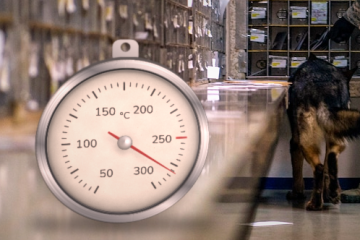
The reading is {"value": 280, "unit": "°C"}
